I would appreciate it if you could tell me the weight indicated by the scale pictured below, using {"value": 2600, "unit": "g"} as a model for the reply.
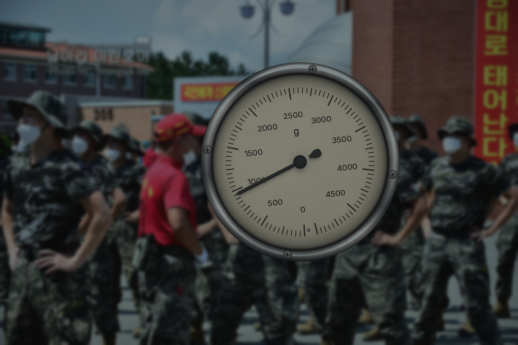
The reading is {"value": 950, "unit": "g"}
